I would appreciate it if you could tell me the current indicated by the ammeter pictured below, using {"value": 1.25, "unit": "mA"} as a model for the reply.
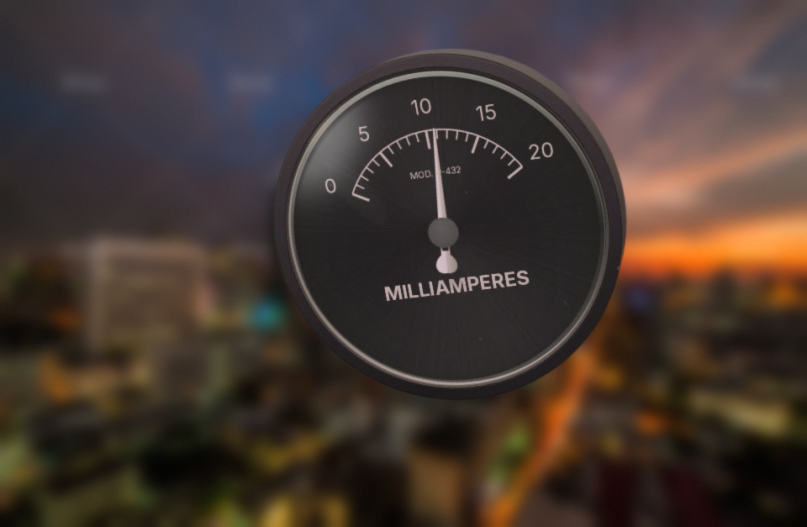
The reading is {"value": 11, "unit": "mA"}
